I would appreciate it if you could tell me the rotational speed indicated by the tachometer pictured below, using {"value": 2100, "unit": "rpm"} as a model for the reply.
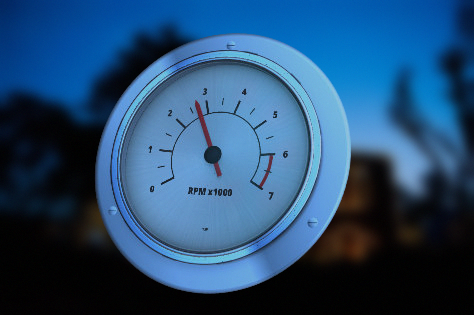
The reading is {"value": 2750, "unit": "rpm"}
